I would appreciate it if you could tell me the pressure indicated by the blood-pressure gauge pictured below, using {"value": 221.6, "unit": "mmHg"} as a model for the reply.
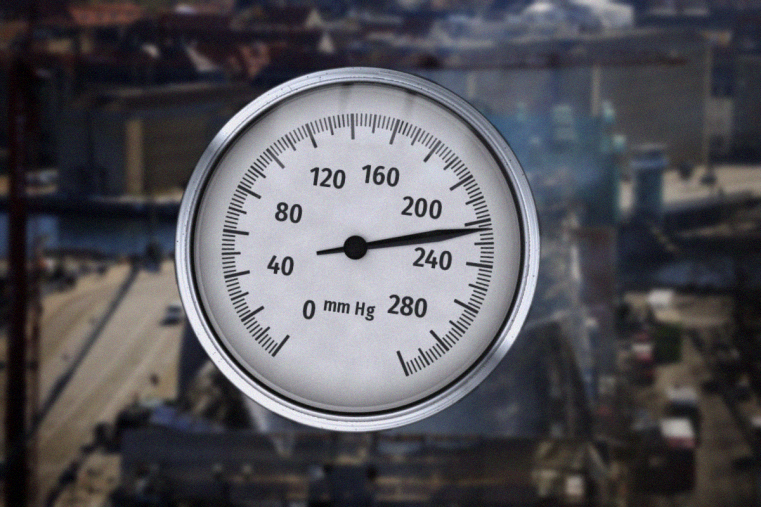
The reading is {"value": 224, "unit": "mmHg"}
